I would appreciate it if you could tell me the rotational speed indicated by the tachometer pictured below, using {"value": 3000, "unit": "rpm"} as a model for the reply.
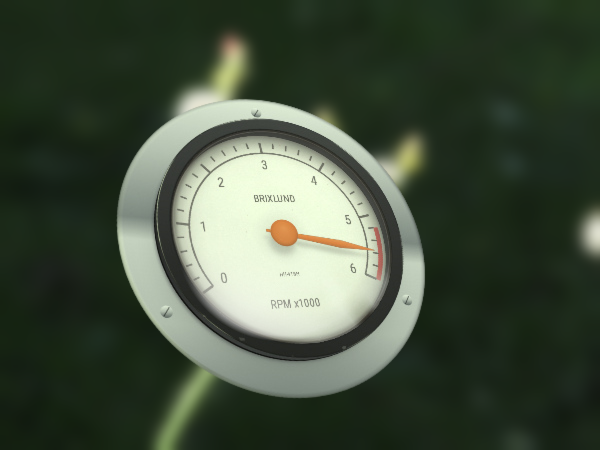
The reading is {"value": 5600, "unit": "rpm"}
